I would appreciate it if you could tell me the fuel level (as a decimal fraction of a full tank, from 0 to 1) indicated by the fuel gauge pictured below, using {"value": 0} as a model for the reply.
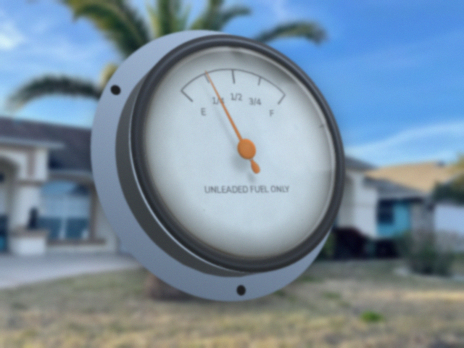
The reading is {"value": 0.25}
